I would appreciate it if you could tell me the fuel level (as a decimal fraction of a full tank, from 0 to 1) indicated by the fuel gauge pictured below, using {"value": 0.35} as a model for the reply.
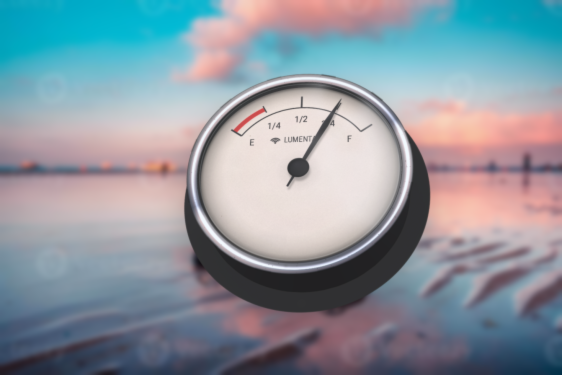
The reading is {"value": 0.75}
